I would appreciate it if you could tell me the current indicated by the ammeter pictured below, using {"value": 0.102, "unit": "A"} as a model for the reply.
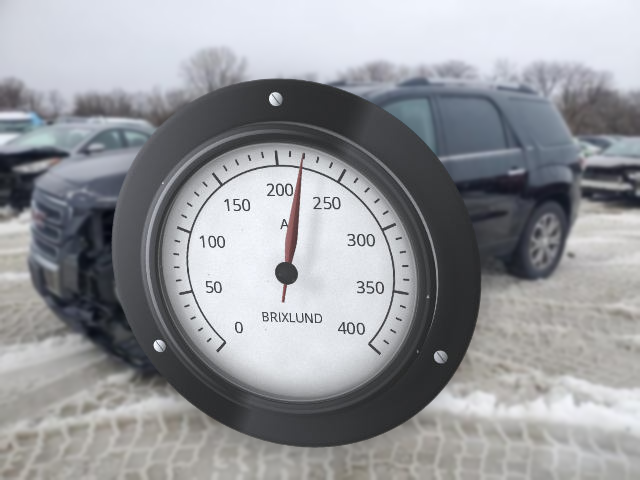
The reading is {"value": 220, "unit": "A"}
